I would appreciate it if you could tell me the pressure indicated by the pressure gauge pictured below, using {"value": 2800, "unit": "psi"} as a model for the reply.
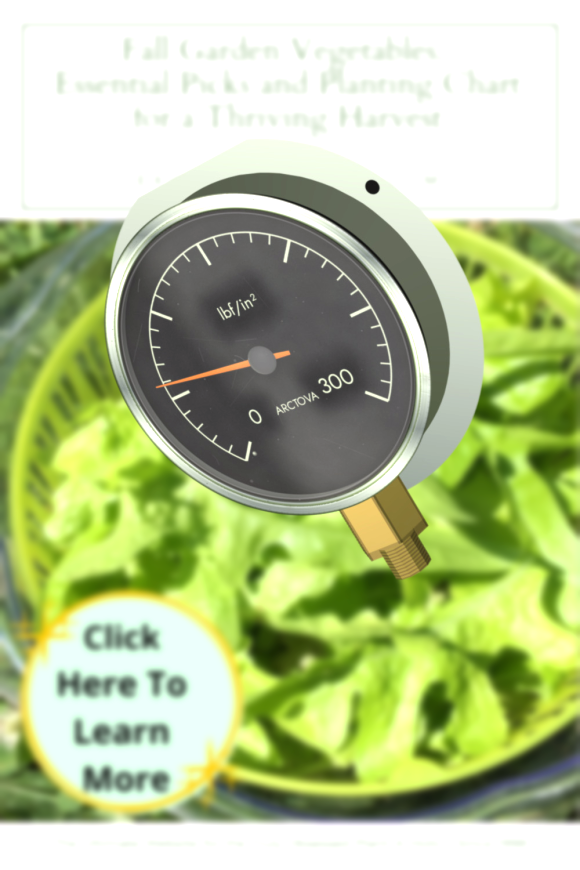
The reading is {"value": 60, "unit": "psi"}
